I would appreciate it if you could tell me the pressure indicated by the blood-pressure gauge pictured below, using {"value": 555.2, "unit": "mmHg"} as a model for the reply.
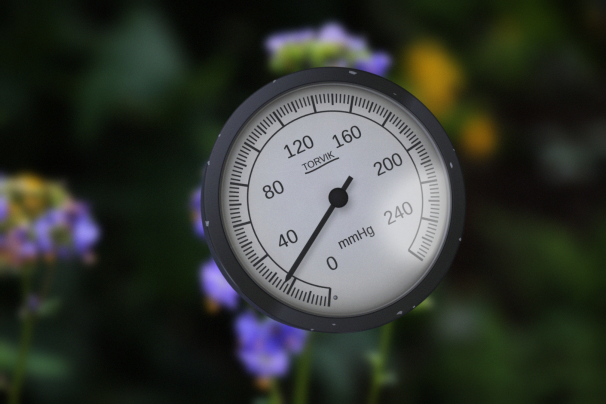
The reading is {"value": 24, "unit": "mmHg"}
